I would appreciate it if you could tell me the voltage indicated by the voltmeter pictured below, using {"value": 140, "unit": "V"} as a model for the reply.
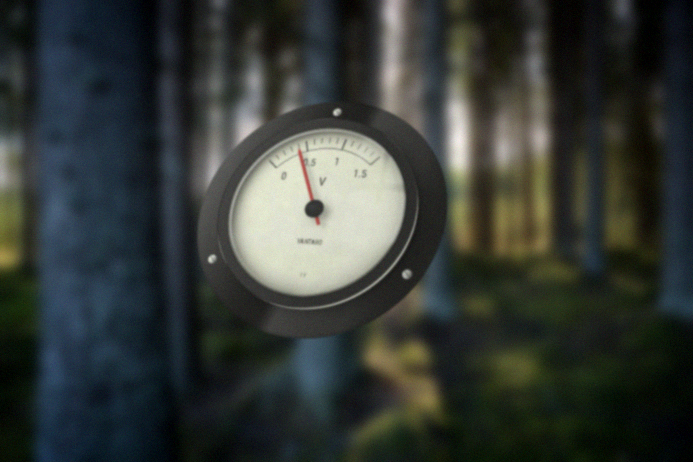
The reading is {"value": 0.4, "unit": "V"}
